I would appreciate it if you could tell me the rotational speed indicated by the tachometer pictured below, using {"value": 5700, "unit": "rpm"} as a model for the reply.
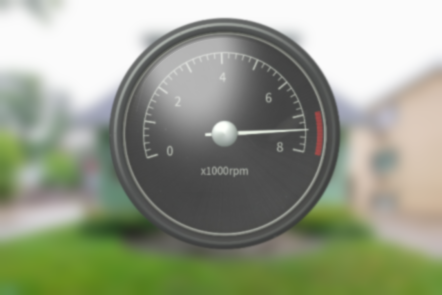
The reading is {"value": 7400, "unit": "rpm"}
